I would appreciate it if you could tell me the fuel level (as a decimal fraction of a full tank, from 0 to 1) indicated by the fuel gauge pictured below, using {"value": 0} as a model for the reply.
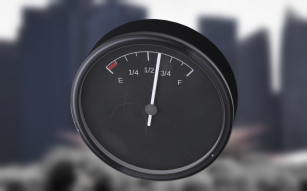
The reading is {"value": 0.625}
